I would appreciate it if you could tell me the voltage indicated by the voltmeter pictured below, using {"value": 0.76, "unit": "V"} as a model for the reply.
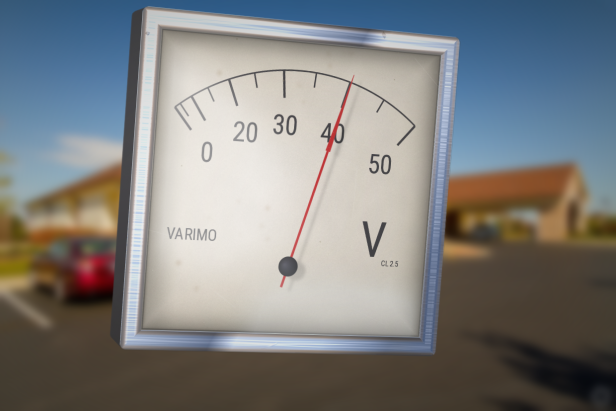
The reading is {"value": 40, "unit": "V"}
